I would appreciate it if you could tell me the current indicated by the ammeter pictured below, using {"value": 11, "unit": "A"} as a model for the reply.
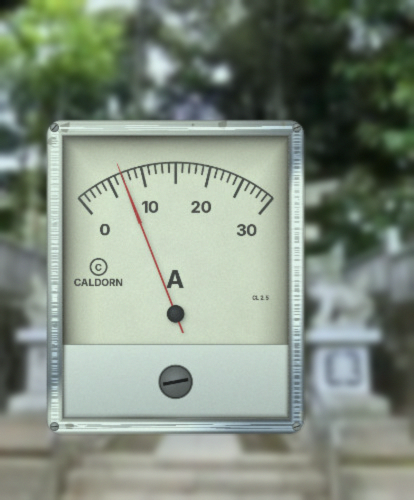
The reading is {"value": 7, "unit": "A"}
